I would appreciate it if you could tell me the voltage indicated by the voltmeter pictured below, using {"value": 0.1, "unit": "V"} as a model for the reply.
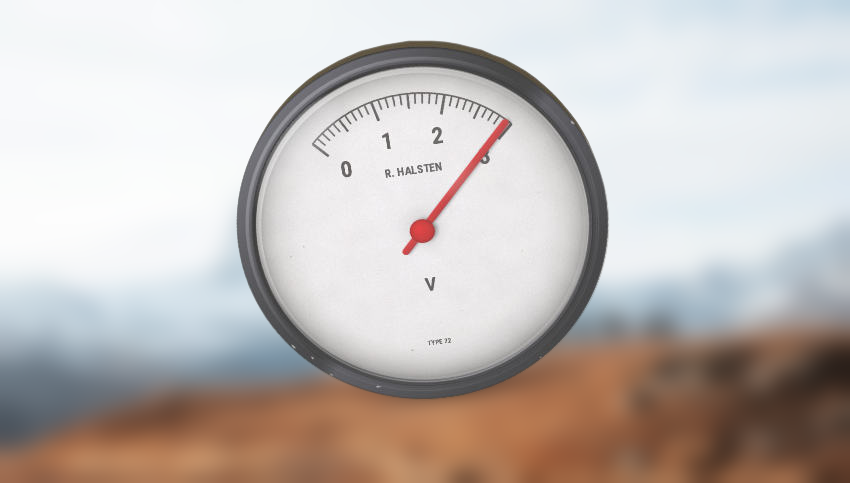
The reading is {"value": 2.9, "unit": "V"}
